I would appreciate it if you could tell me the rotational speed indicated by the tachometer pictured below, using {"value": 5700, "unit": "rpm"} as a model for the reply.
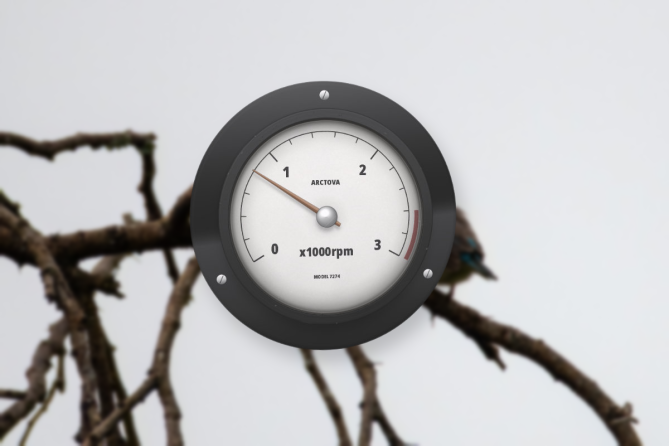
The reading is {"value": 800, "unit": "rpm"}
